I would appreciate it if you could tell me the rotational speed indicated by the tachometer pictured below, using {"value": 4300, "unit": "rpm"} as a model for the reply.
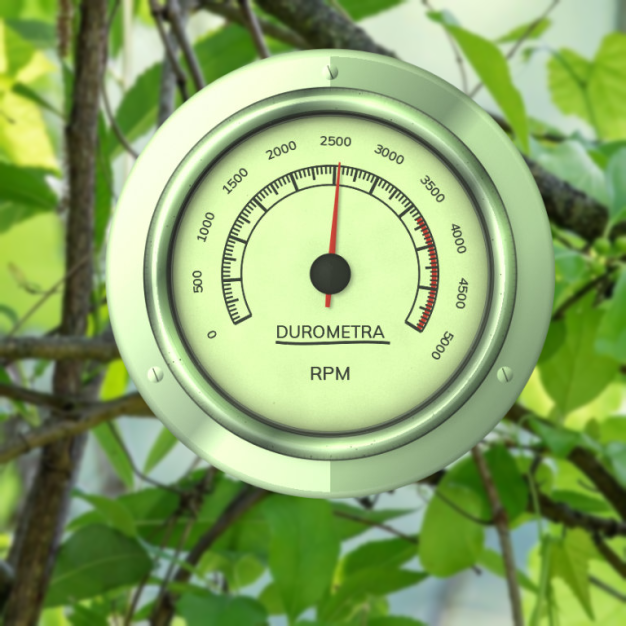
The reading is {"value": 2550, "unit": "rpm"}
